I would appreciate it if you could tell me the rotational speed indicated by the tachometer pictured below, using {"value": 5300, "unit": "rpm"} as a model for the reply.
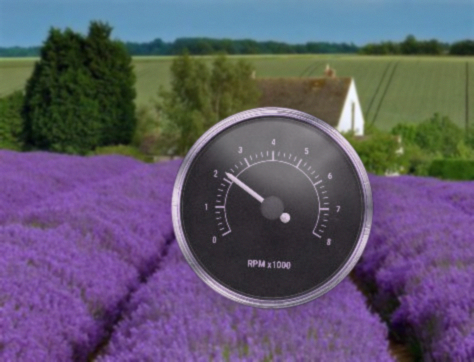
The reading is {"value": 2200, "unit": "rpm"}
